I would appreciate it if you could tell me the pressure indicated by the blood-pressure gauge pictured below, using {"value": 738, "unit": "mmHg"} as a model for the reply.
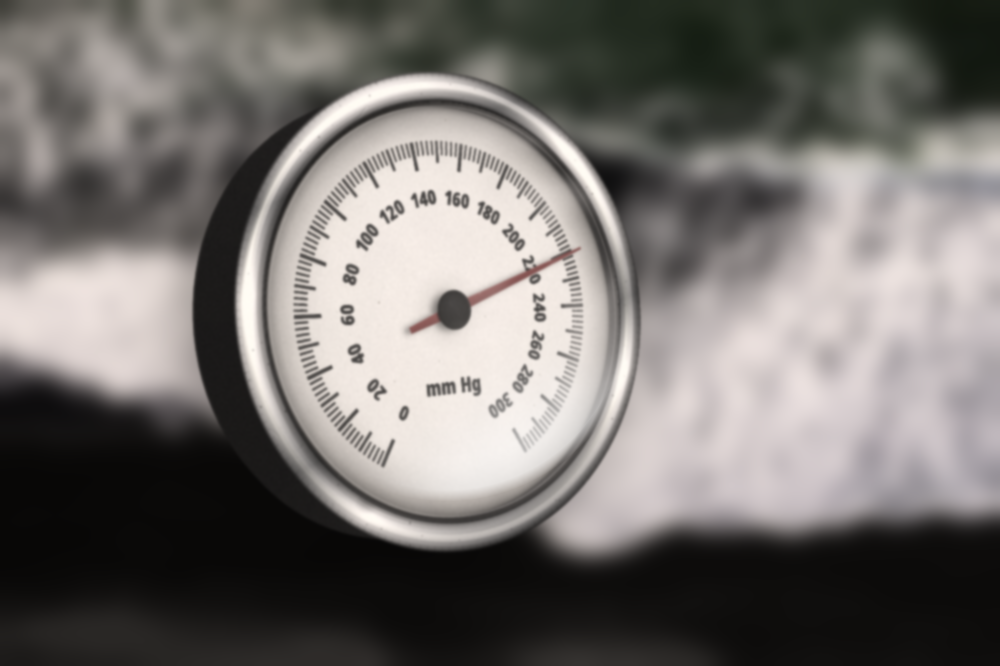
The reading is {"value": 220, "unit": "mmHg"}
